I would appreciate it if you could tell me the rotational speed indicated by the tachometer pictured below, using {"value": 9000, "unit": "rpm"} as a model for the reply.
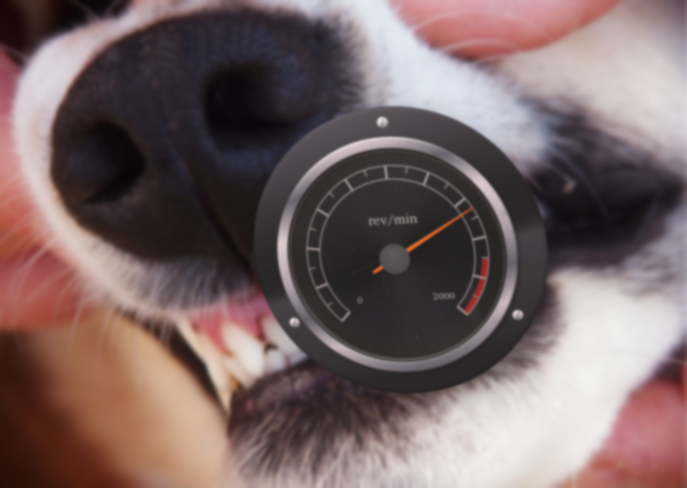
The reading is {"value": 1450, "unit": "rpm"}
